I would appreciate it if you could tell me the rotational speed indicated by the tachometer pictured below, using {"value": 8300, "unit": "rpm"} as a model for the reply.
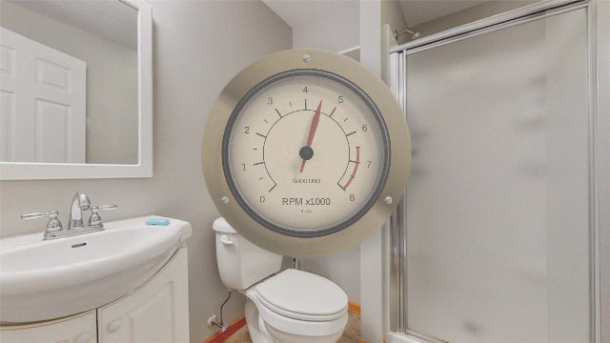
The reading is {"value": 4500, "unit": "rpm"}
